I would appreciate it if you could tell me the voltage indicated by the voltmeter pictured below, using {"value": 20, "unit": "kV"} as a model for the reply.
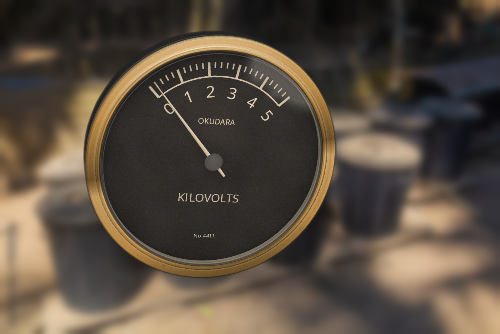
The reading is {"value": 0.2, "unit": "kV"}
